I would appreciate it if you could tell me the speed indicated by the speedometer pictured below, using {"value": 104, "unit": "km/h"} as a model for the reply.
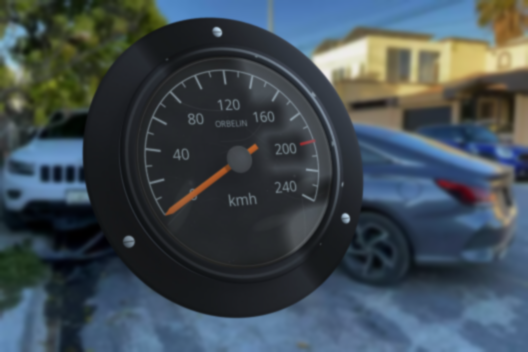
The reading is {"value": 0, "unit": "km/h"}
